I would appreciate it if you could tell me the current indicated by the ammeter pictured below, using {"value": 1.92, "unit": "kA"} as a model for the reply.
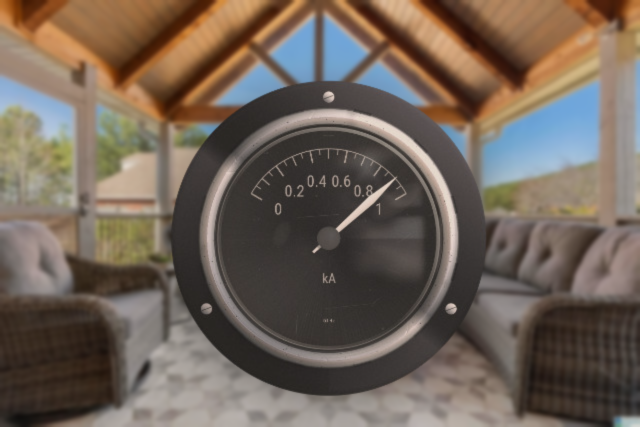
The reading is {"value": 0.9, "unit": "kA"}
